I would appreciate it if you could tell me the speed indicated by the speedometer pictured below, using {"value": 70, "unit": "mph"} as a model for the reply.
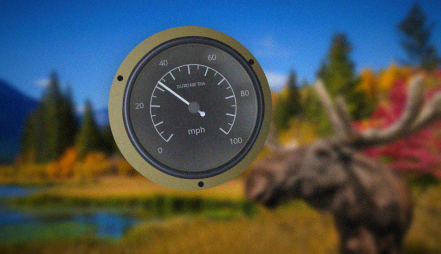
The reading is {"value": 32.5, "unit": "mph"}
